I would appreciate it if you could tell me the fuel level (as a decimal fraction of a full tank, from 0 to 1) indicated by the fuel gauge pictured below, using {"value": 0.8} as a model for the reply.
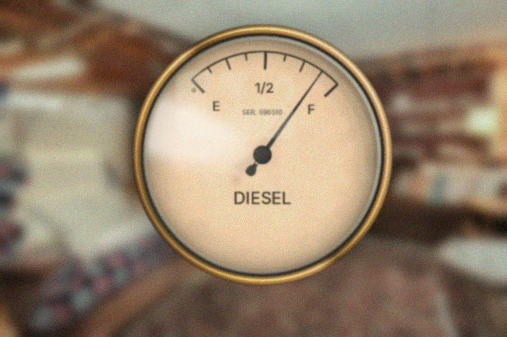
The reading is {"value": 0.875}
